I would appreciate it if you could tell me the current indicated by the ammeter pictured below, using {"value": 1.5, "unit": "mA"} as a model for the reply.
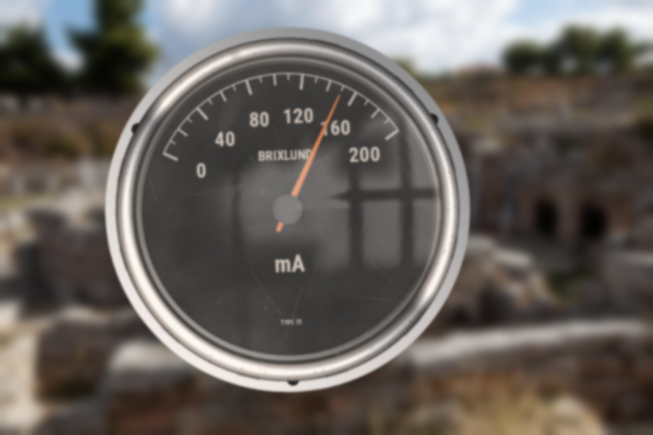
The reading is {"value": 150, "unit": "mA"}
